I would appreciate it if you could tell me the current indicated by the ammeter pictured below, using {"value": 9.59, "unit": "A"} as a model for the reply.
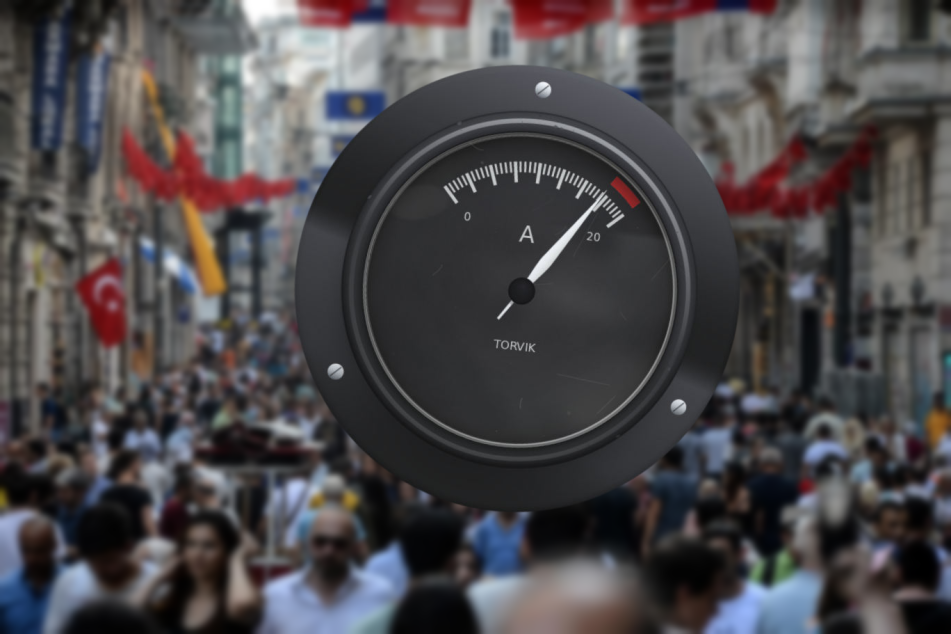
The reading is {"value": 17, "unit": "A"}
